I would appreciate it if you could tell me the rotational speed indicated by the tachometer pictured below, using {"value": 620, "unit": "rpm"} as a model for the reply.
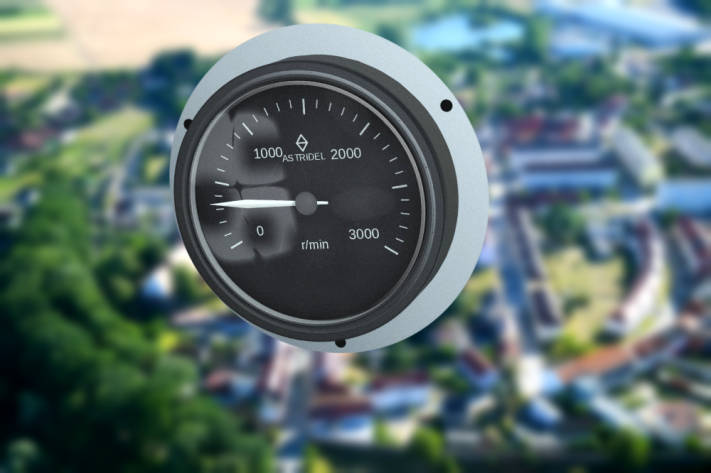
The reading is {"value": 350, "unit": "rpm"}
